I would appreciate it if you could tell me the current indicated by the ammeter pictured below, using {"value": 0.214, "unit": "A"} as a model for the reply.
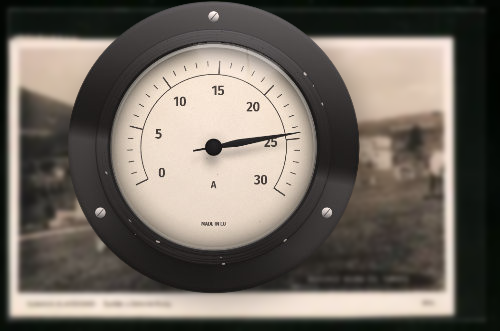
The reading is {"value": 24.5, "unit": "A"}
